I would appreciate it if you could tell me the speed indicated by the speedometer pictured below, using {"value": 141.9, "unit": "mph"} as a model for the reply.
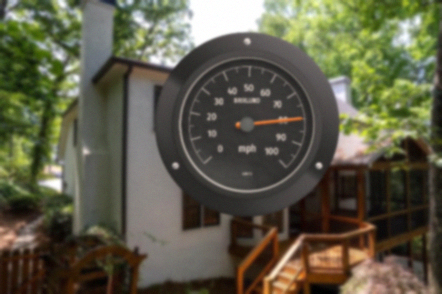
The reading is {"value": 80, "unit": "mph"}
